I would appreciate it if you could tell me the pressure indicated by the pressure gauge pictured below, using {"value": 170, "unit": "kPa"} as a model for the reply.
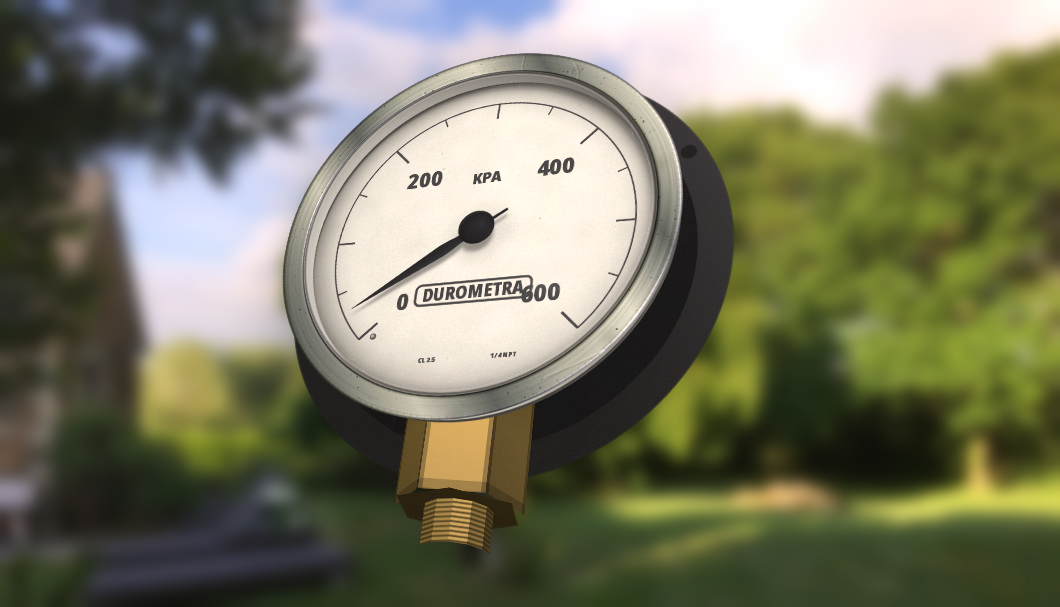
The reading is {"value": 25, "unit": "kPa"}
